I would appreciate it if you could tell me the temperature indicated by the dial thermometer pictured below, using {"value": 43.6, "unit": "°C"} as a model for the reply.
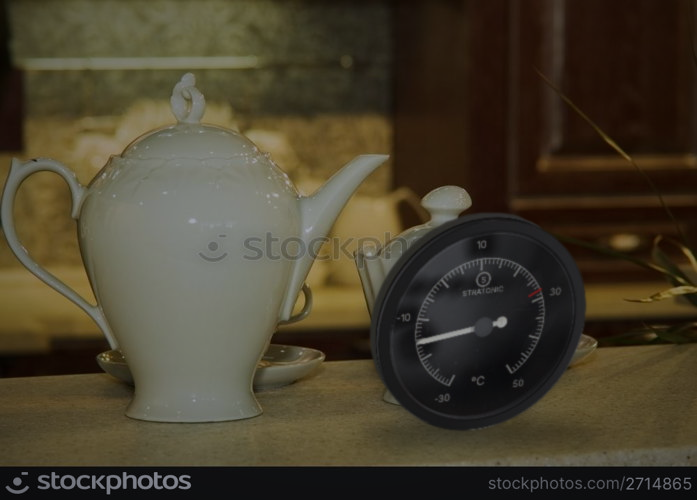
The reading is {"value": -15, "unit": "°C"}
